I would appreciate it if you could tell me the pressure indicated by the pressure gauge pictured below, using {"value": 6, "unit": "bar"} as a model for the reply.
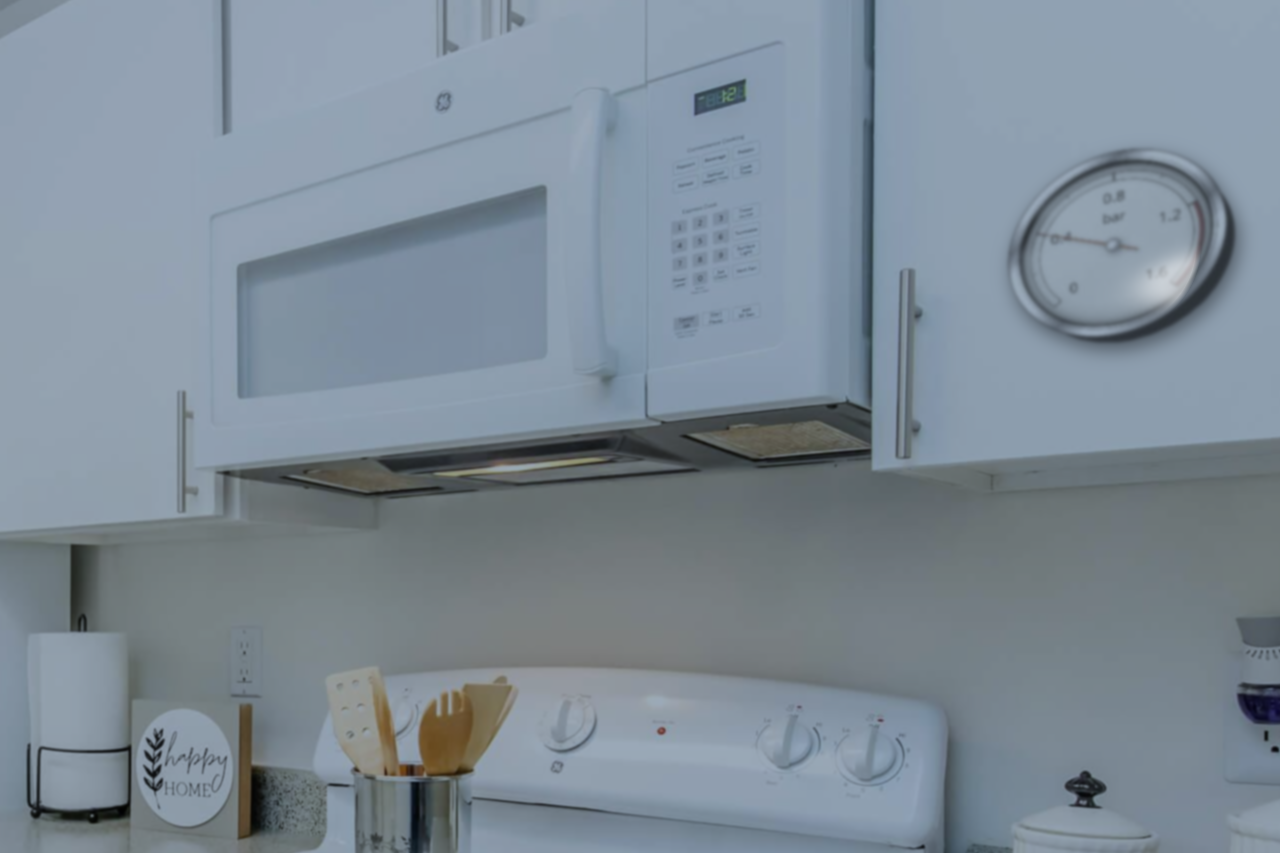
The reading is {"value": 0.4, "unit": "bar"}
